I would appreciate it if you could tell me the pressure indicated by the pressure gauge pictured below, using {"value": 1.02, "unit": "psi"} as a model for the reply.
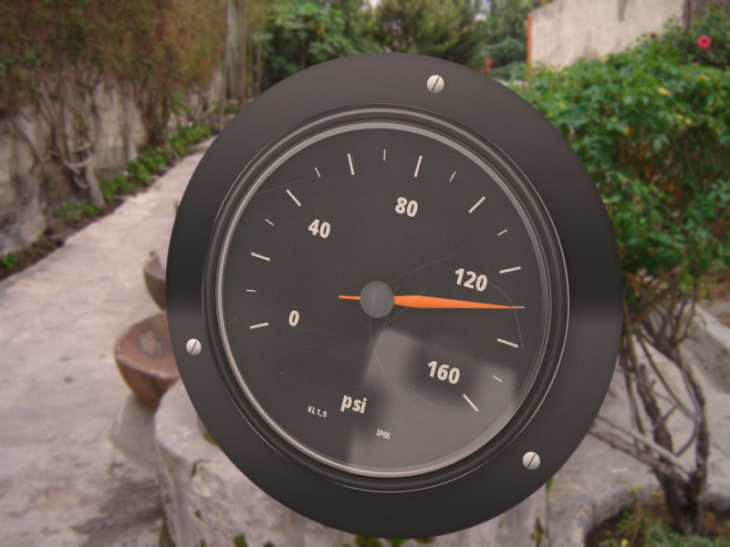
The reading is {"value": 130, "unit": "psi"}
